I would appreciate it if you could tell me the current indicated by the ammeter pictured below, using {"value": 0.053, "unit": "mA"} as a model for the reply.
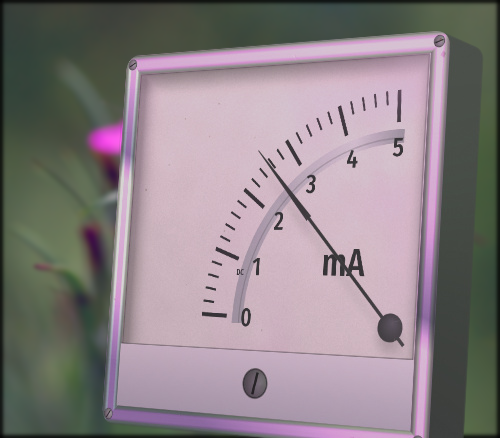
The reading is {"value": 2.6, "unit": "mA"}
